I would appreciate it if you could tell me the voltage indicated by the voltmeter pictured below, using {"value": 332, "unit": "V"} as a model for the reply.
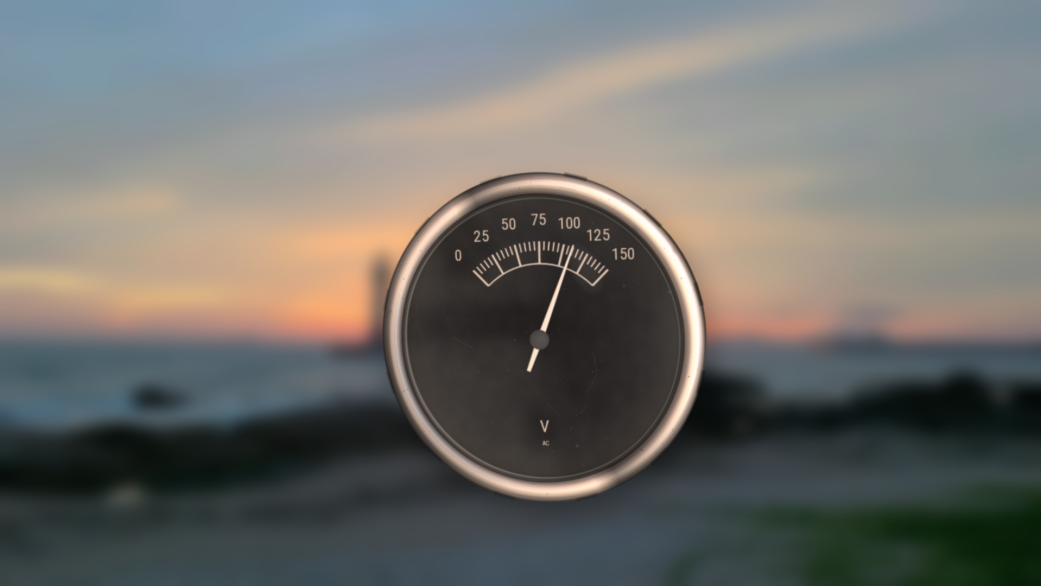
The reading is {"value": 110, "unit": "V"}
